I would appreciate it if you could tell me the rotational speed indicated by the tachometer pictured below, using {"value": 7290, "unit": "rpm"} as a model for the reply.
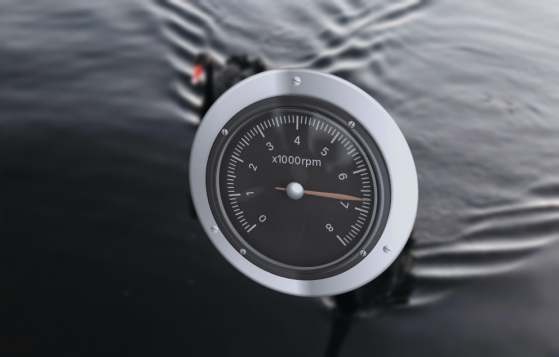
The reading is {"value": 6700, "unit": "rpm"}
